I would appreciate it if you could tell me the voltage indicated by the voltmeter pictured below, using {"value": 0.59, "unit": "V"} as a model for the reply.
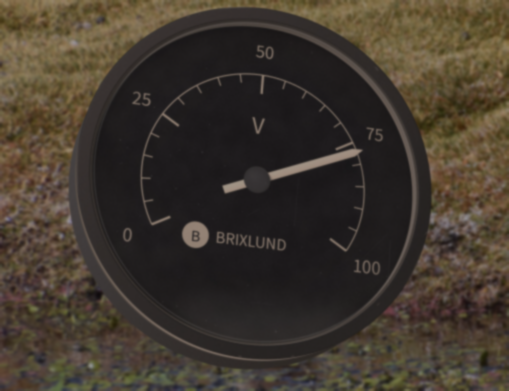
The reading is {"value": 77.5, "unit": "V"}
